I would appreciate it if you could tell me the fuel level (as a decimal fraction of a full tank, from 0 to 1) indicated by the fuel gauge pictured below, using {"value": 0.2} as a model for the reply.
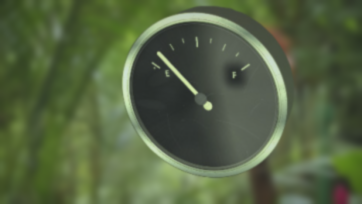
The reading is {"value": 0.125}
